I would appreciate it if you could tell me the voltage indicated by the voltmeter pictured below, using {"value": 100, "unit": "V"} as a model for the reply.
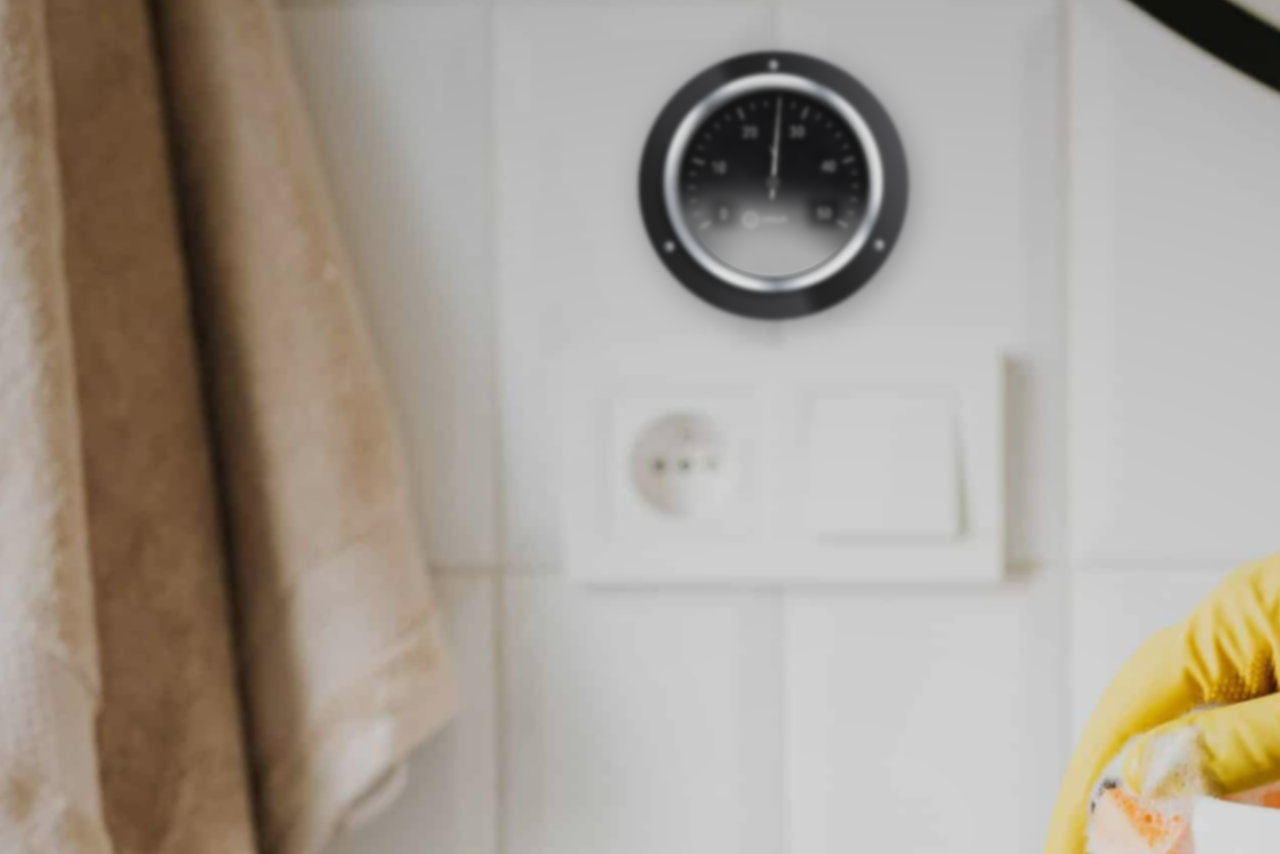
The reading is {"value": 26, "unit": "V"}
